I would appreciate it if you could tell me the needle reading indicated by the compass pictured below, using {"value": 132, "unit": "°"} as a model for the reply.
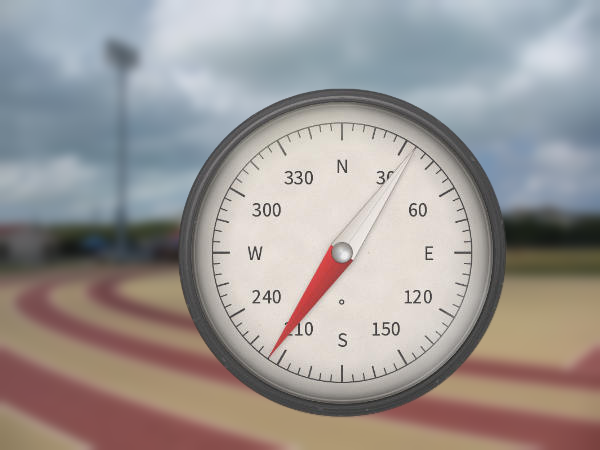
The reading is {"value": 215, "unit": "°"}
